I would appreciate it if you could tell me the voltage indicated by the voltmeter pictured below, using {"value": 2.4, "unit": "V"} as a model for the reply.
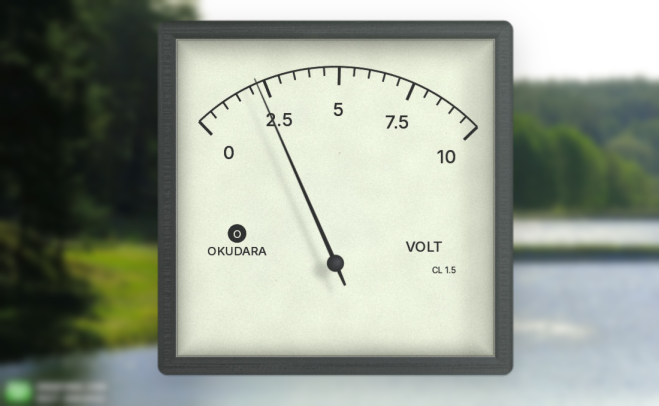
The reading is {"value": 2.25, "unit": "V"}
